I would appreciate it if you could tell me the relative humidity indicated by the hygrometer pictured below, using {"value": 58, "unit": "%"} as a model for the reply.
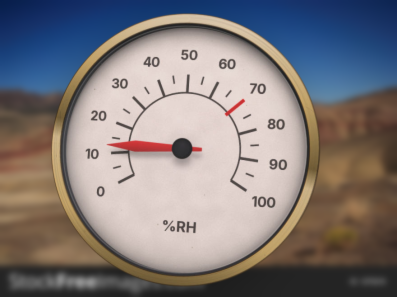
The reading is {"value": 12.5, "unit": "%"}
